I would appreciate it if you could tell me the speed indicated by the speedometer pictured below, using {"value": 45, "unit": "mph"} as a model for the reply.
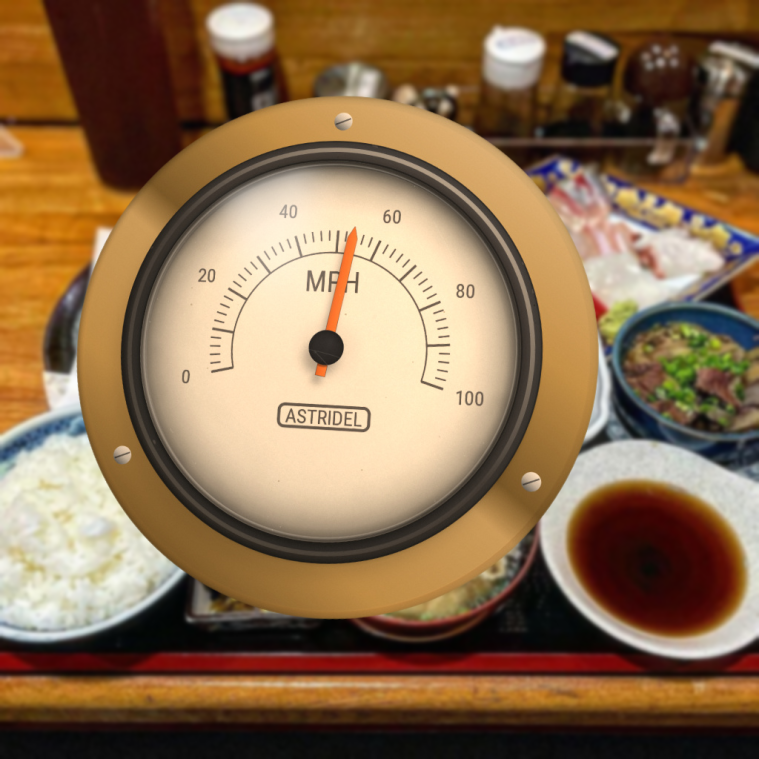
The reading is {"value": 54, "unit": "mph"}
